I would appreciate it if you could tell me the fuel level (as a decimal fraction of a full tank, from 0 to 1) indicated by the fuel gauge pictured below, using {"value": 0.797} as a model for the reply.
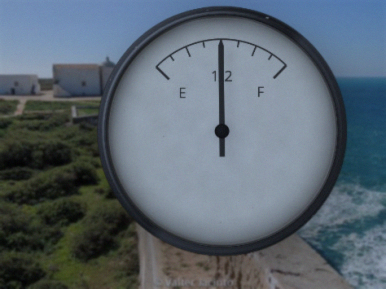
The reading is {"value": 0.5}
